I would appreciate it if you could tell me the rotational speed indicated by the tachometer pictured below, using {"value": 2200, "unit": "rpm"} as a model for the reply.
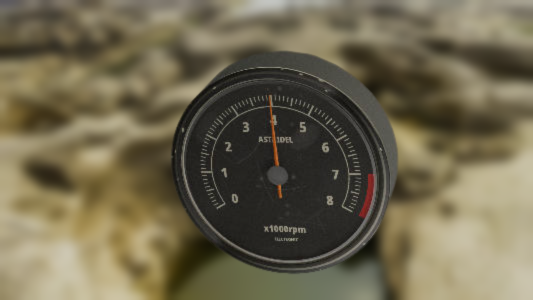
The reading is {"value": 4000, "unit": "rpm"}
